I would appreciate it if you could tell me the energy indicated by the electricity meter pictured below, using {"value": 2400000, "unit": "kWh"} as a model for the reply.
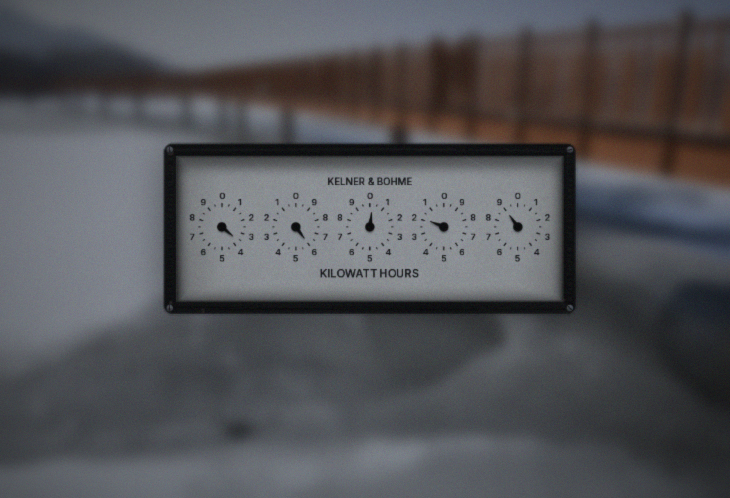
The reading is {"value": 36019, "unit": "kWh"}
